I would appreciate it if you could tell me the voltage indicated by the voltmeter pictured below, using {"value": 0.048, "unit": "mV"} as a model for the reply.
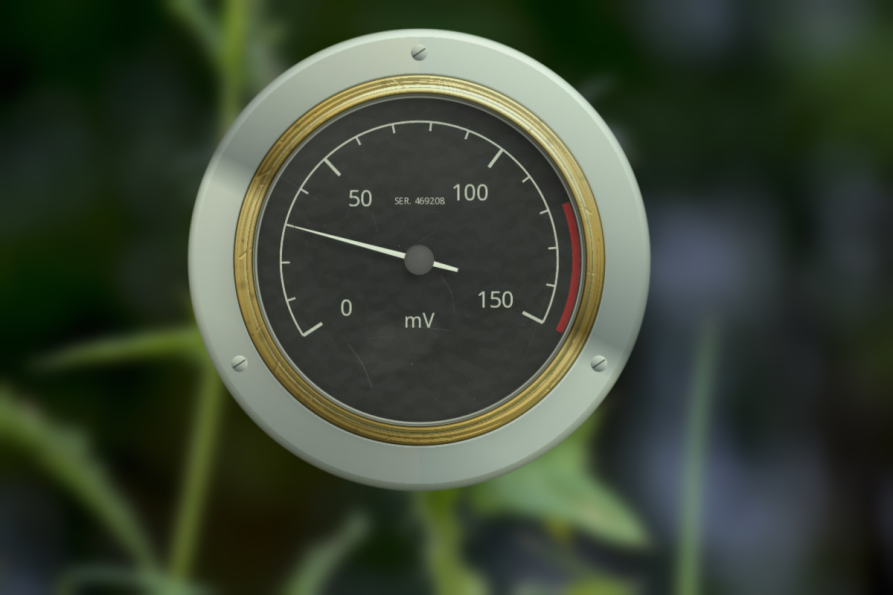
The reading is {"value": 30, "unit": "mV"}
